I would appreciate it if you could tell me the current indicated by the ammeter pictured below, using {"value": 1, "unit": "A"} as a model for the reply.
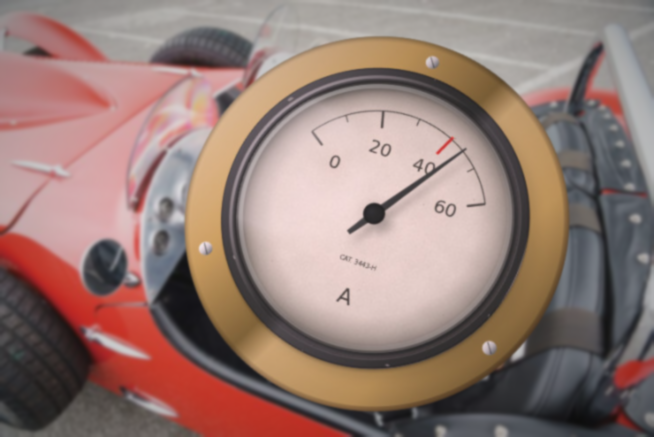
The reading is {"value": 45, "unit": "A"}
